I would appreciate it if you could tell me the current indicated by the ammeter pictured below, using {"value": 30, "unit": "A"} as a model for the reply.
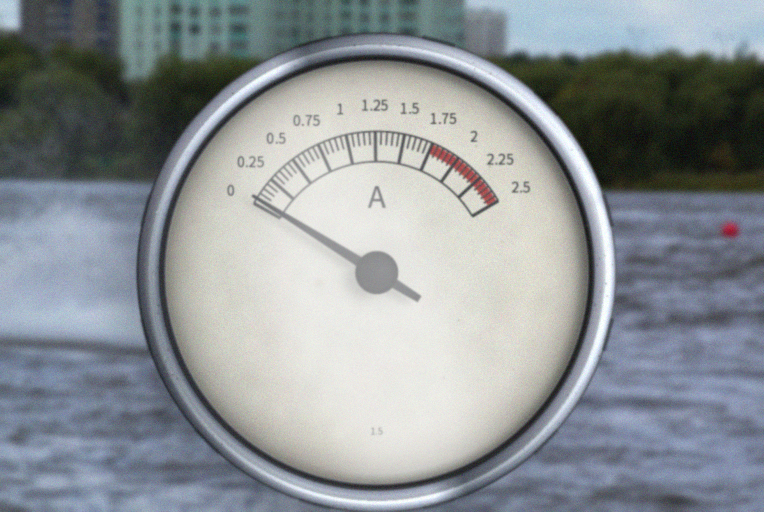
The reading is {"value": 0.05, "unit": "A"}
